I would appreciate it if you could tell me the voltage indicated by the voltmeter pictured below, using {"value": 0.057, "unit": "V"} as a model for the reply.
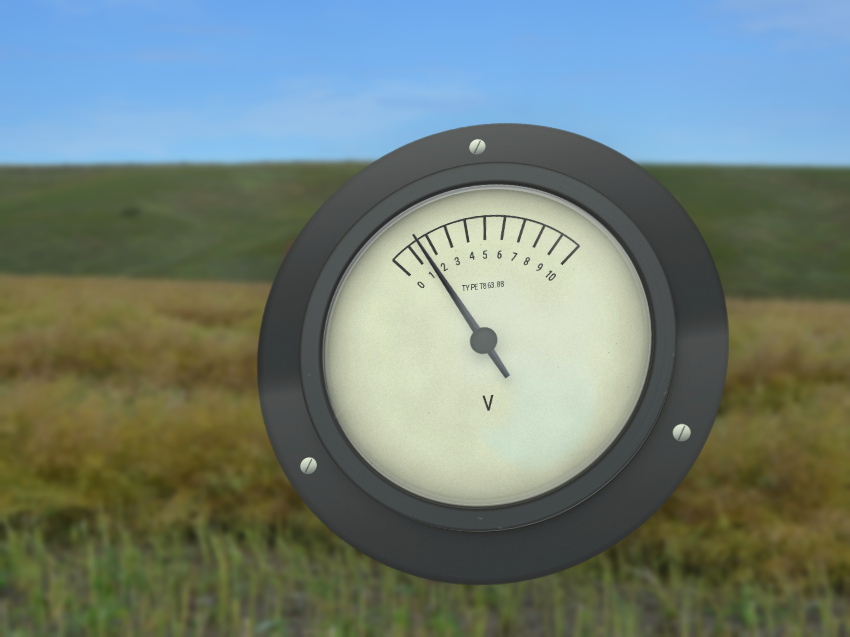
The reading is {"value": 1.5, "unit": "V"}
